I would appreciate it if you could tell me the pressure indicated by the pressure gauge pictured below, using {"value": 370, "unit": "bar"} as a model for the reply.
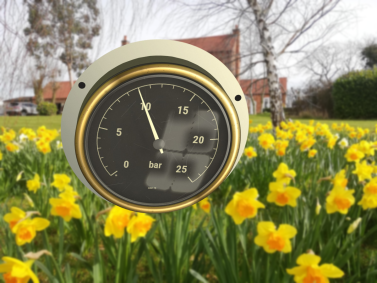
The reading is {"value": 10, "unit": "bar"}
